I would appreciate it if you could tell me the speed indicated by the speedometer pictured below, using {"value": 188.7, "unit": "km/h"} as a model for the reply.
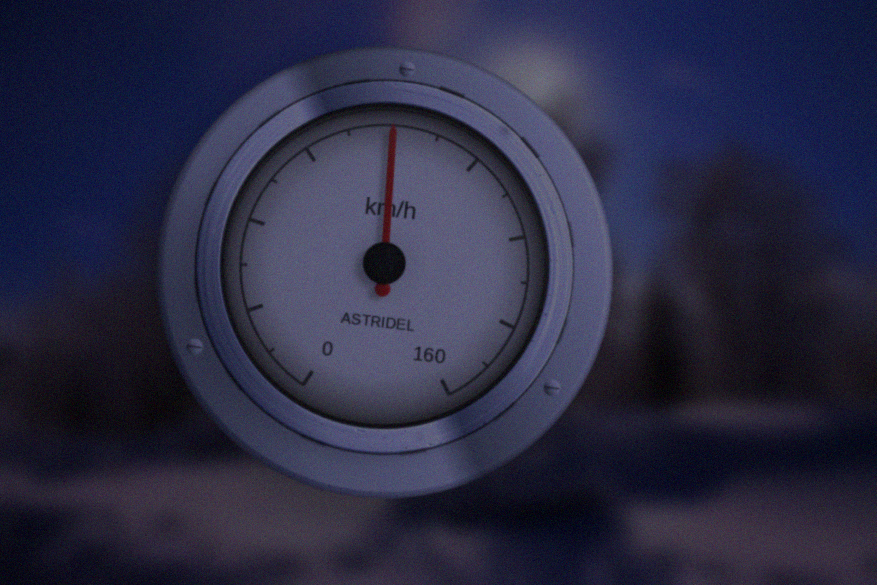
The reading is {"value": 80, "unit": "km/h"}
